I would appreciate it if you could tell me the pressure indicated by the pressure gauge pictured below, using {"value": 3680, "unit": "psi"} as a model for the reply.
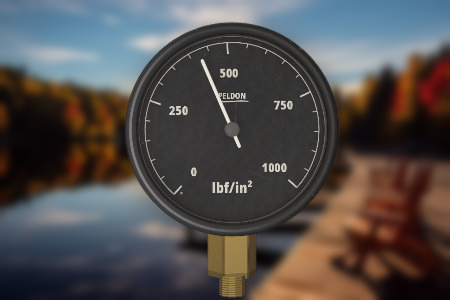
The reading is {"value": 425, "unit": "psi"}
